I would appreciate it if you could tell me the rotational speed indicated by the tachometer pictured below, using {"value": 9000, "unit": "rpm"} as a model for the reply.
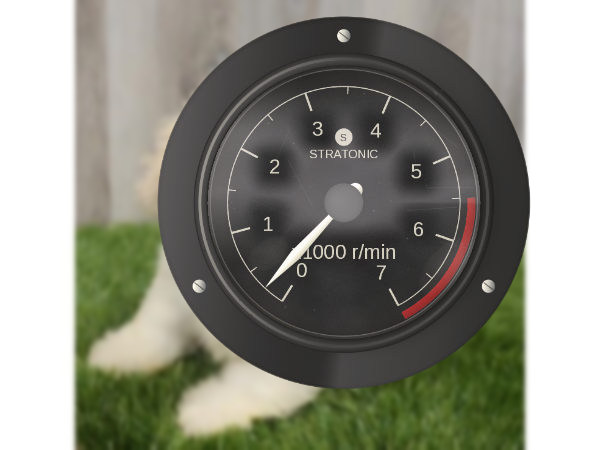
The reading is {"value": 250, "unit": "rpm"}
